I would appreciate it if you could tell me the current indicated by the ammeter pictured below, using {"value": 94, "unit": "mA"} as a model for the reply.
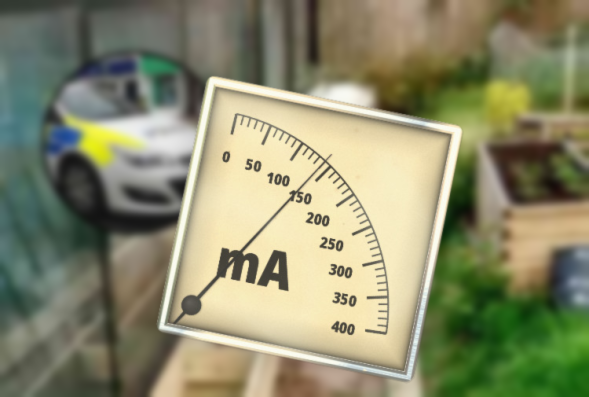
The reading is {"value": 140, "unit": "mA"}
